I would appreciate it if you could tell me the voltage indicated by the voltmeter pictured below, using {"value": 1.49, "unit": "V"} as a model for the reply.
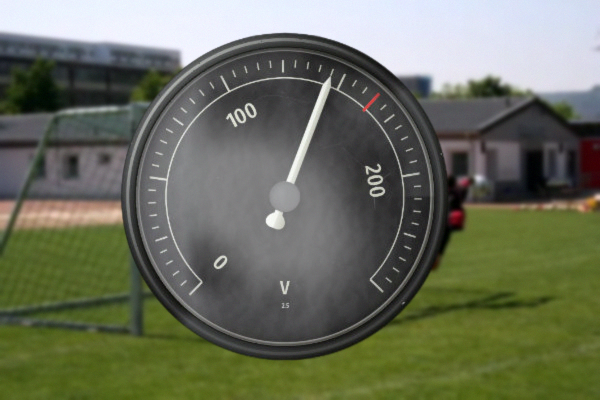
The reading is {"value": 145, "unit": "V"}
